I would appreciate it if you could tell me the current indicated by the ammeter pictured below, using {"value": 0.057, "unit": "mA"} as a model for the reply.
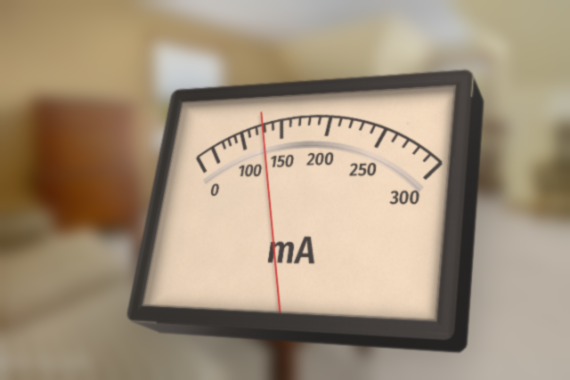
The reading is {"value": 130, "unit": "mA"}
